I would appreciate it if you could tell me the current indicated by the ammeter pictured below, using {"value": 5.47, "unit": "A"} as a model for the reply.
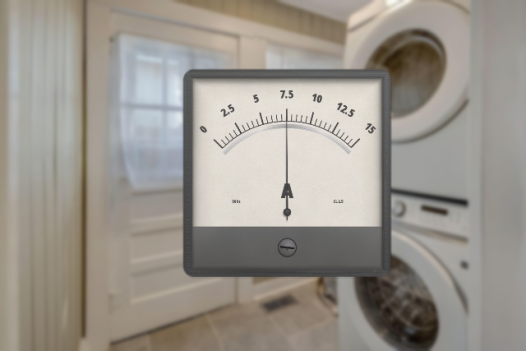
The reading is {"value": 7.5, "unit": "A"}
